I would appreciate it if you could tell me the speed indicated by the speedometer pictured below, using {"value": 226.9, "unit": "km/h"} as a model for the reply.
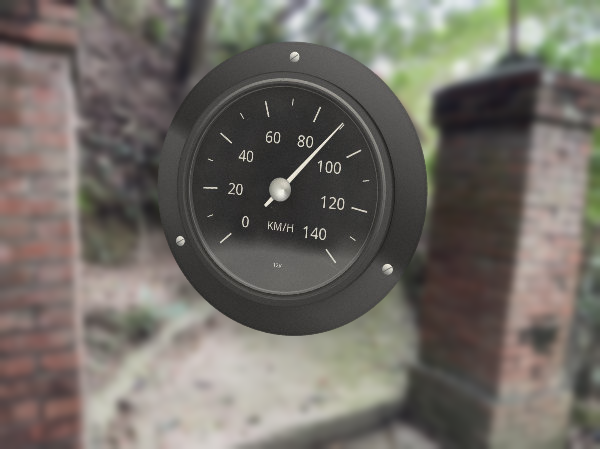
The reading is {"value": 90, "unit": "km/h"}
